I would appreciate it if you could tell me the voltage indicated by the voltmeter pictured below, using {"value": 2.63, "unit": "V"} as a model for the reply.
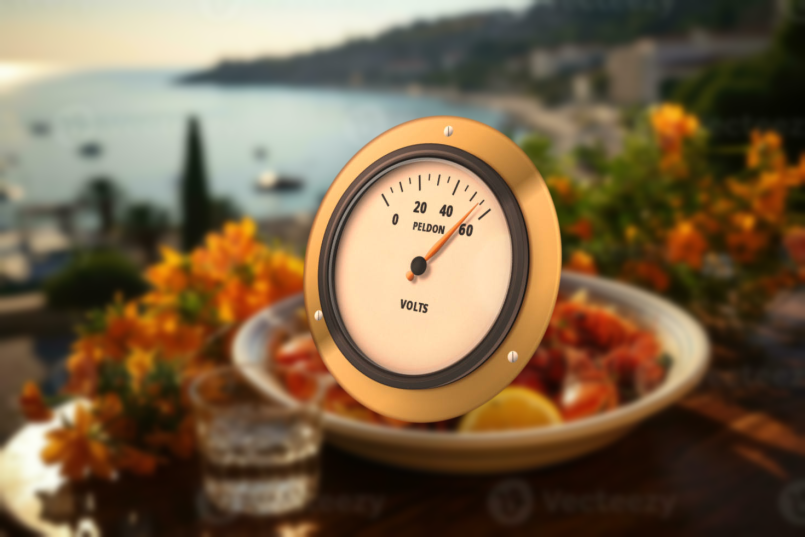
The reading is {"value": 55, "unit": "V"}
